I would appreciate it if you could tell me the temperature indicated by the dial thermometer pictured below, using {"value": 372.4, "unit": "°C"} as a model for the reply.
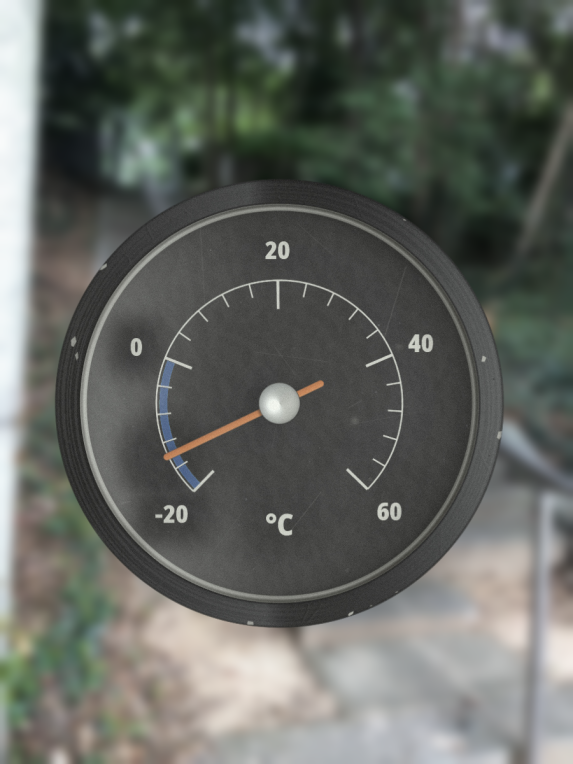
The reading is {"value": -14, "unit": "°C"}
